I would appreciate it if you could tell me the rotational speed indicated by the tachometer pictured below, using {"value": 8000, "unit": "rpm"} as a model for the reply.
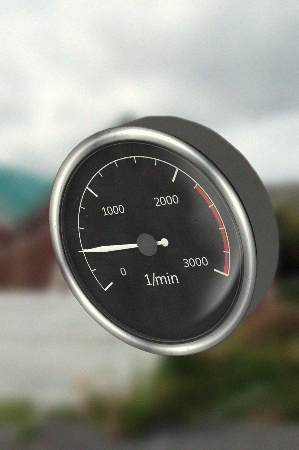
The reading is {"value": 400, "unit": "rpm"}
